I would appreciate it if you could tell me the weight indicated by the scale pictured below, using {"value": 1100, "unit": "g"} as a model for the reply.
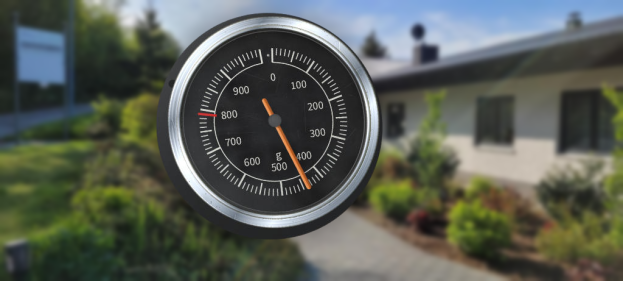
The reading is {"value": 440, "unit": "g"}
